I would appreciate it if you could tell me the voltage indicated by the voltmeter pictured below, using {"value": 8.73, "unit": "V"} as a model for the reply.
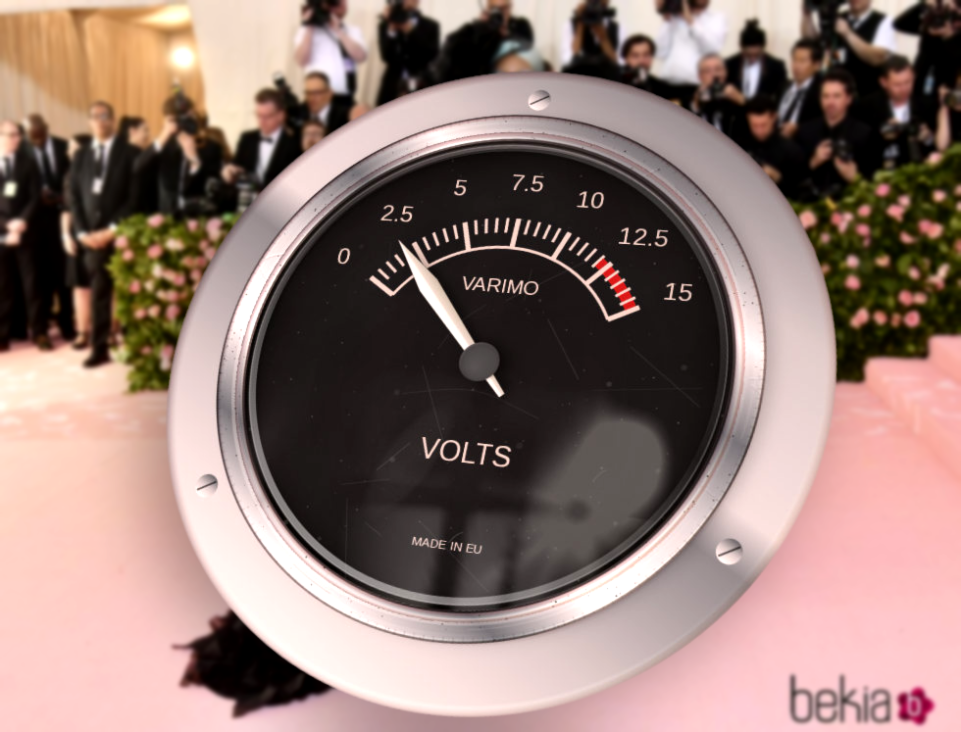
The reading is {"value": 2, "unit": "V"}
